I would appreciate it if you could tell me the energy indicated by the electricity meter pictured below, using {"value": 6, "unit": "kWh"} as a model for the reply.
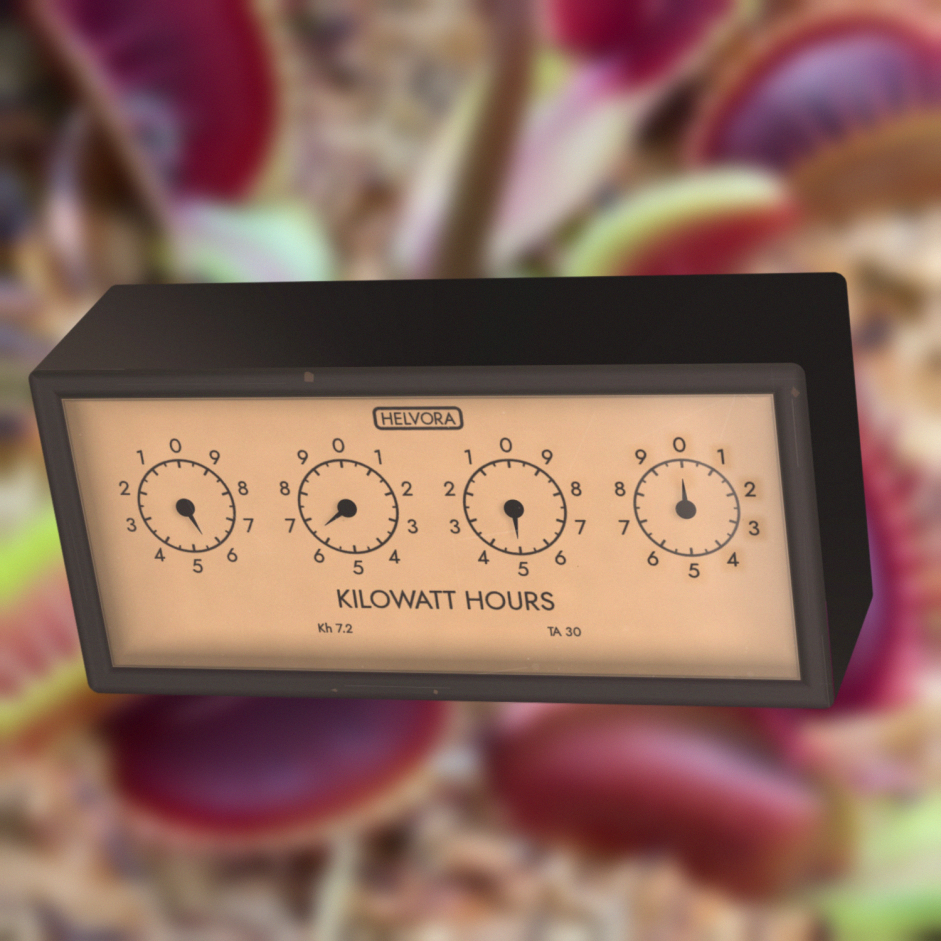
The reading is {"value": 5650, "unit": "kWh"}
